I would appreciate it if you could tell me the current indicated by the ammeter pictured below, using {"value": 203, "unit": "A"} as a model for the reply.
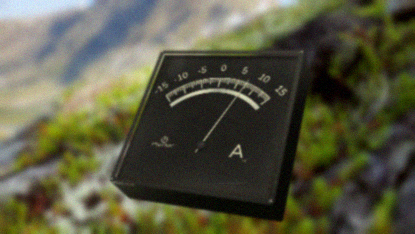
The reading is {"value": 7.5, "unit": "A"}
